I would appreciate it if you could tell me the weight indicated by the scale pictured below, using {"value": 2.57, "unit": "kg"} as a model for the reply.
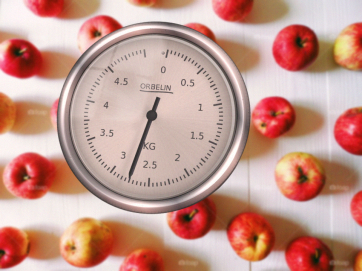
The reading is {"value": 2.75, "unit": "kg"}
